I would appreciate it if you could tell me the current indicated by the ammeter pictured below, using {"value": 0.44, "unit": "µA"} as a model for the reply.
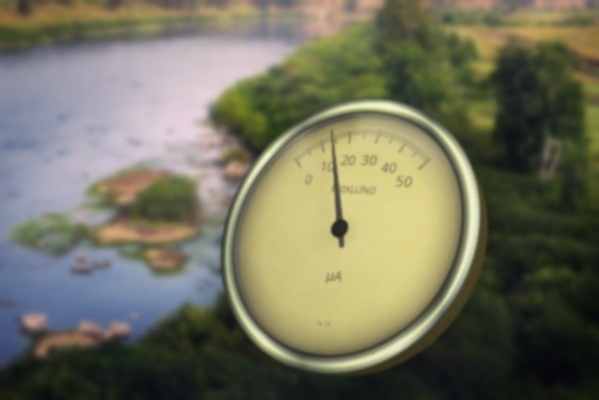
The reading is {"value": 15, "unit": "µA"}
